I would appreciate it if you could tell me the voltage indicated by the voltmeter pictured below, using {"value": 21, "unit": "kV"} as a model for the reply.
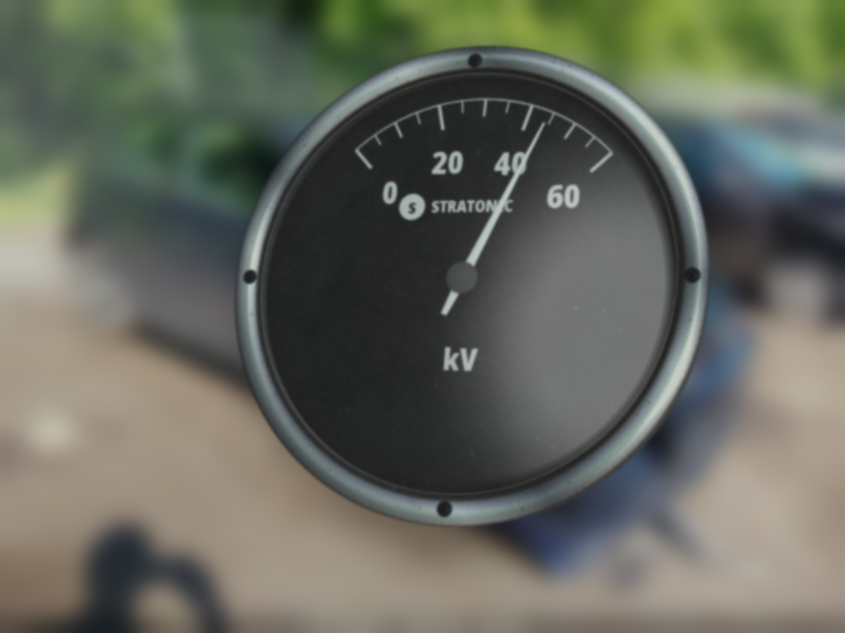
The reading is {"value": 45, "unit": "kV"}
